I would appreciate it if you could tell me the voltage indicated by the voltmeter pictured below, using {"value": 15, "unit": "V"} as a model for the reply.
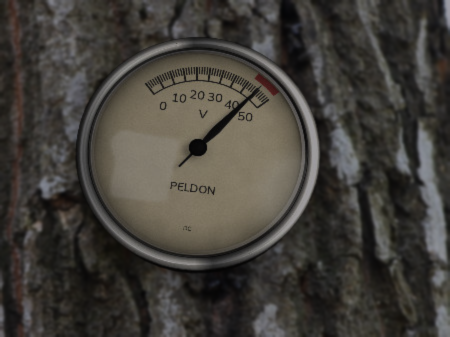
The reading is {"value": 45, "unit": "V"}
